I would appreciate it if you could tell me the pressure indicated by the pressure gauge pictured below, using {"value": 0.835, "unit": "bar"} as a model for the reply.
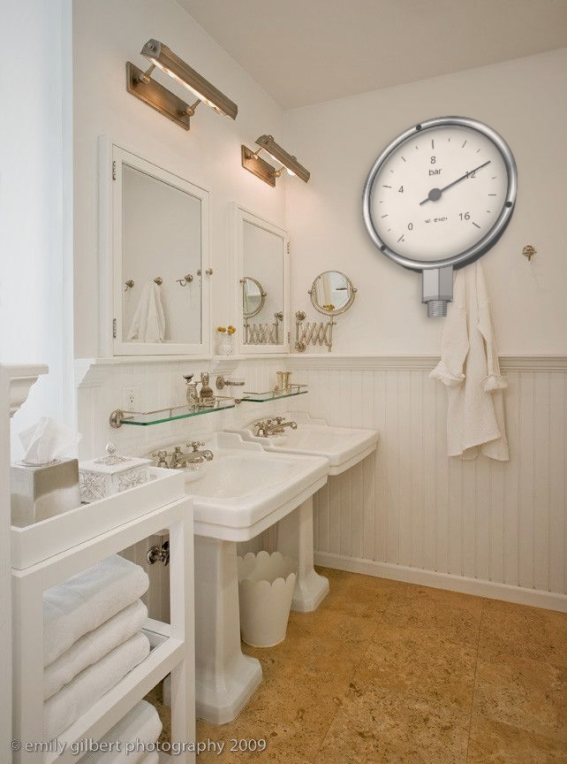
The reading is {"value": 12, "unit": "bar"}
